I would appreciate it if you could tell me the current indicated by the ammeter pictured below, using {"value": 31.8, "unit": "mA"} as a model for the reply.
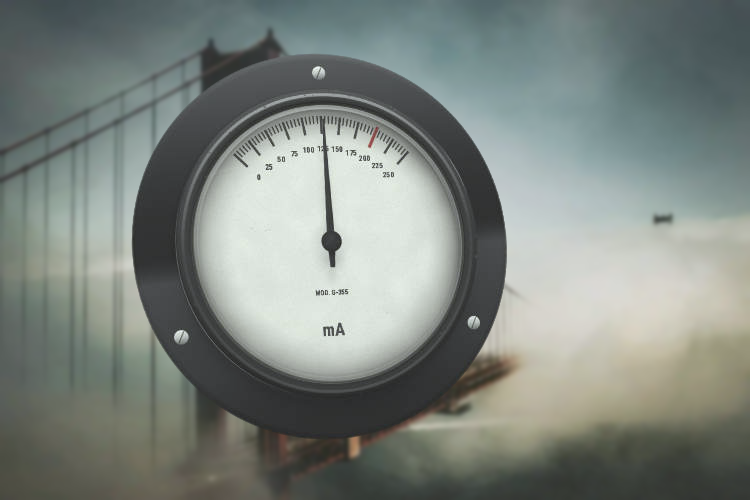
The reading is {"value": 125, "unit": "mA"}
